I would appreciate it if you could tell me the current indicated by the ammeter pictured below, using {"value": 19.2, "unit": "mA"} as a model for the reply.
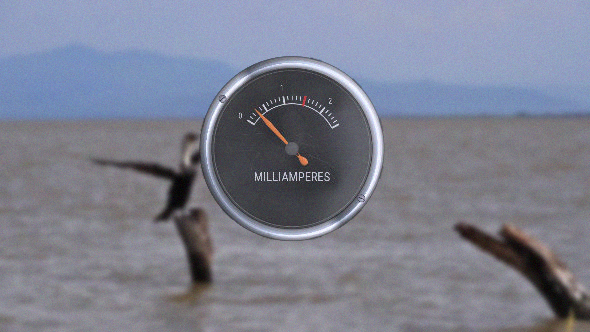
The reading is {"value": 0.3, "unit": "mA"}
